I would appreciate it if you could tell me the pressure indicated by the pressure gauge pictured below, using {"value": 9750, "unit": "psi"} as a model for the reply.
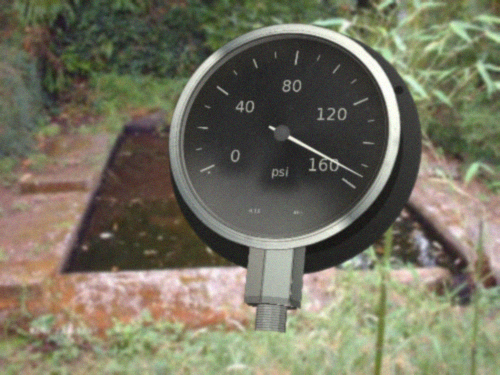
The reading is {"value": 155, "unit": "psi"}
